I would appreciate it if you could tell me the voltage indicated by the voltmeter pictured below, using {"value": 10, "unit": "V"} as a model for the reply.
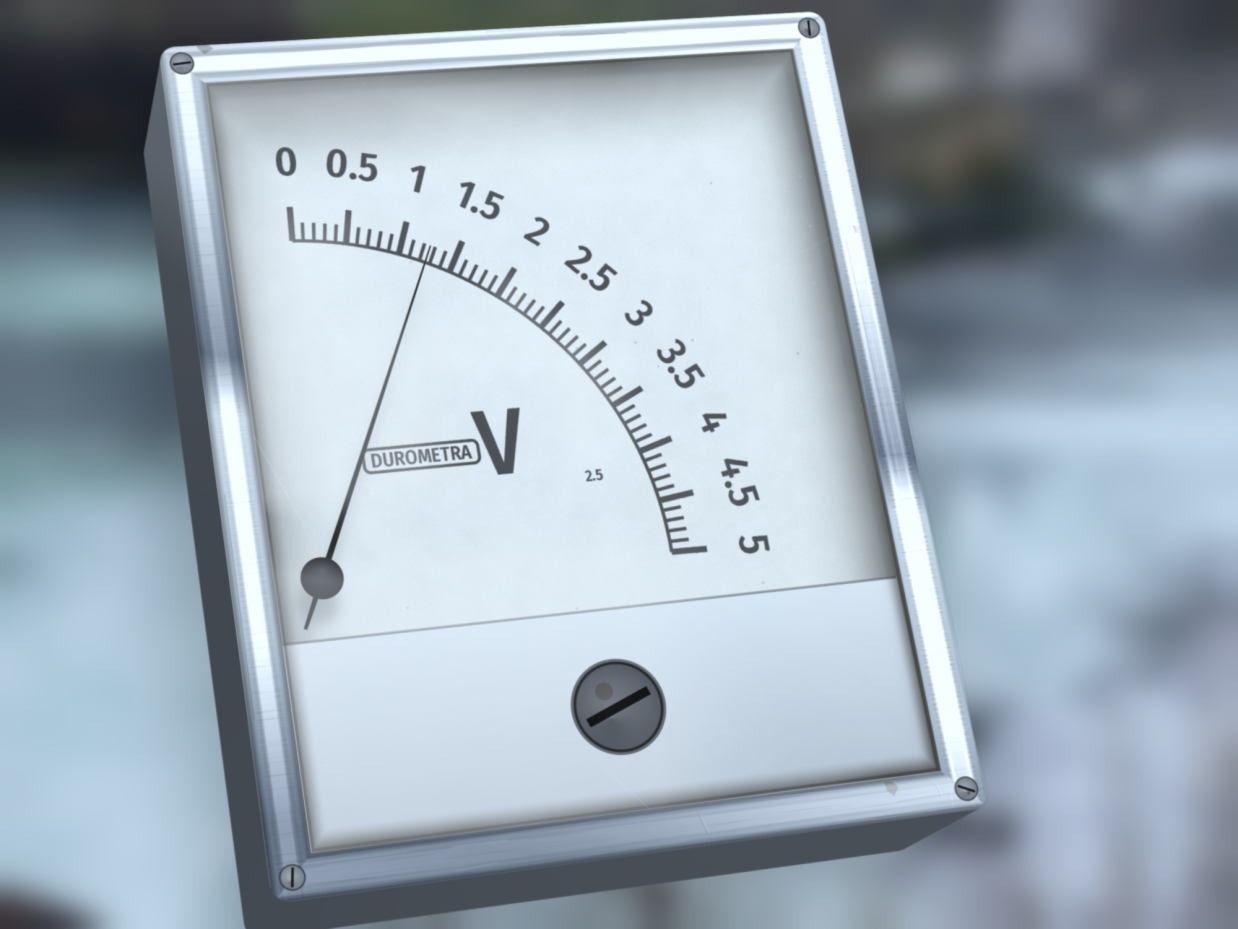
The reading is {"value": 1.25, "unit": "V"}
